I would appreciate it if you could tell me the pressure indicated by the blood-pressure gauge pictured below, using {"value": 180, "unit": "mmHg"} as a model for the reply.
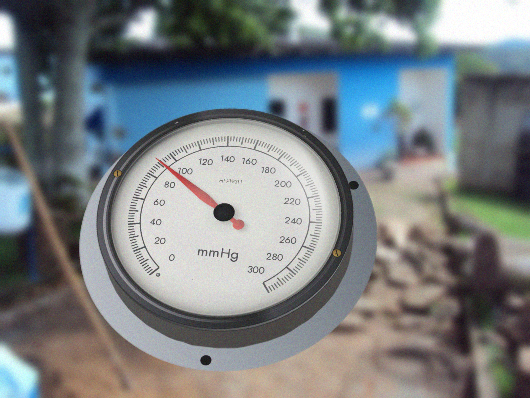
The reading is {"value": 90, "unit": "mmHg"}
